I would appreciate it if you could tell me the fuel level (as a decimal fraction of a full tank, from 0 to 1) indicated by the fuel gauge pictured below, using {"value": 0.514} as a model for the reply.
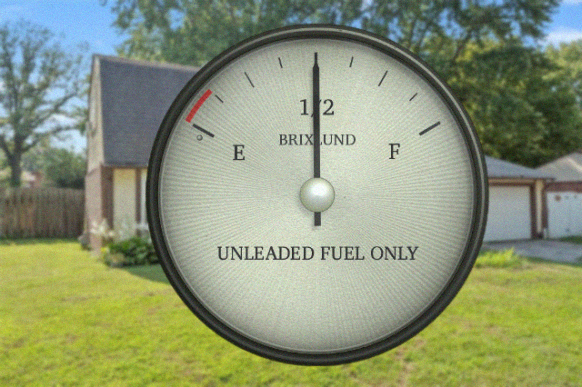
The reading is {"value": 0.5}
